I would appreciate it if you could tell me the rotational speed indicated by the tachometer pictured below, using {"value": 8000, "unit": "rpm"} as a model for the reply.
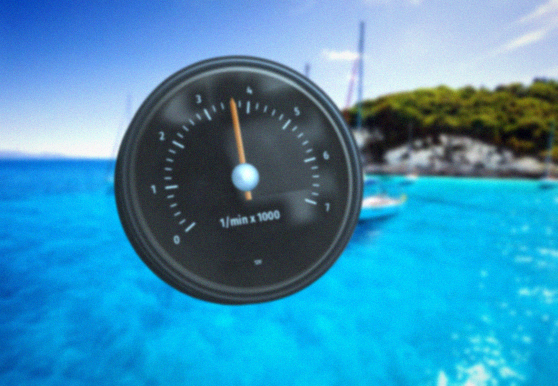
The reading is {"value": 3600, "unit": "rpm"}
